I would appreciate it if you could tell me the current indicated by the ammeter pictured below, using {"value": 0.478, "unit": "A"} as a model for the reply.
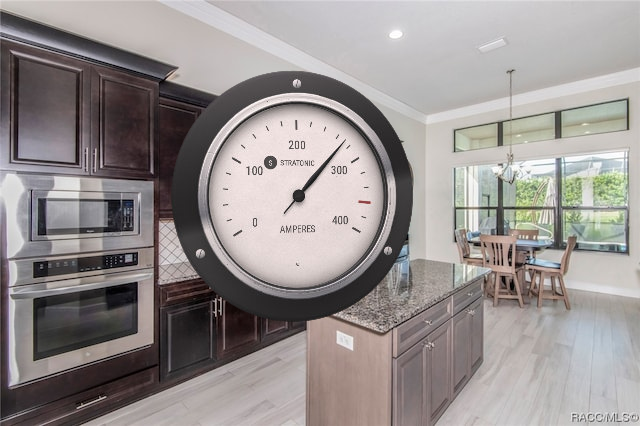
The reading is {"value": 270, "unit": "A"}
